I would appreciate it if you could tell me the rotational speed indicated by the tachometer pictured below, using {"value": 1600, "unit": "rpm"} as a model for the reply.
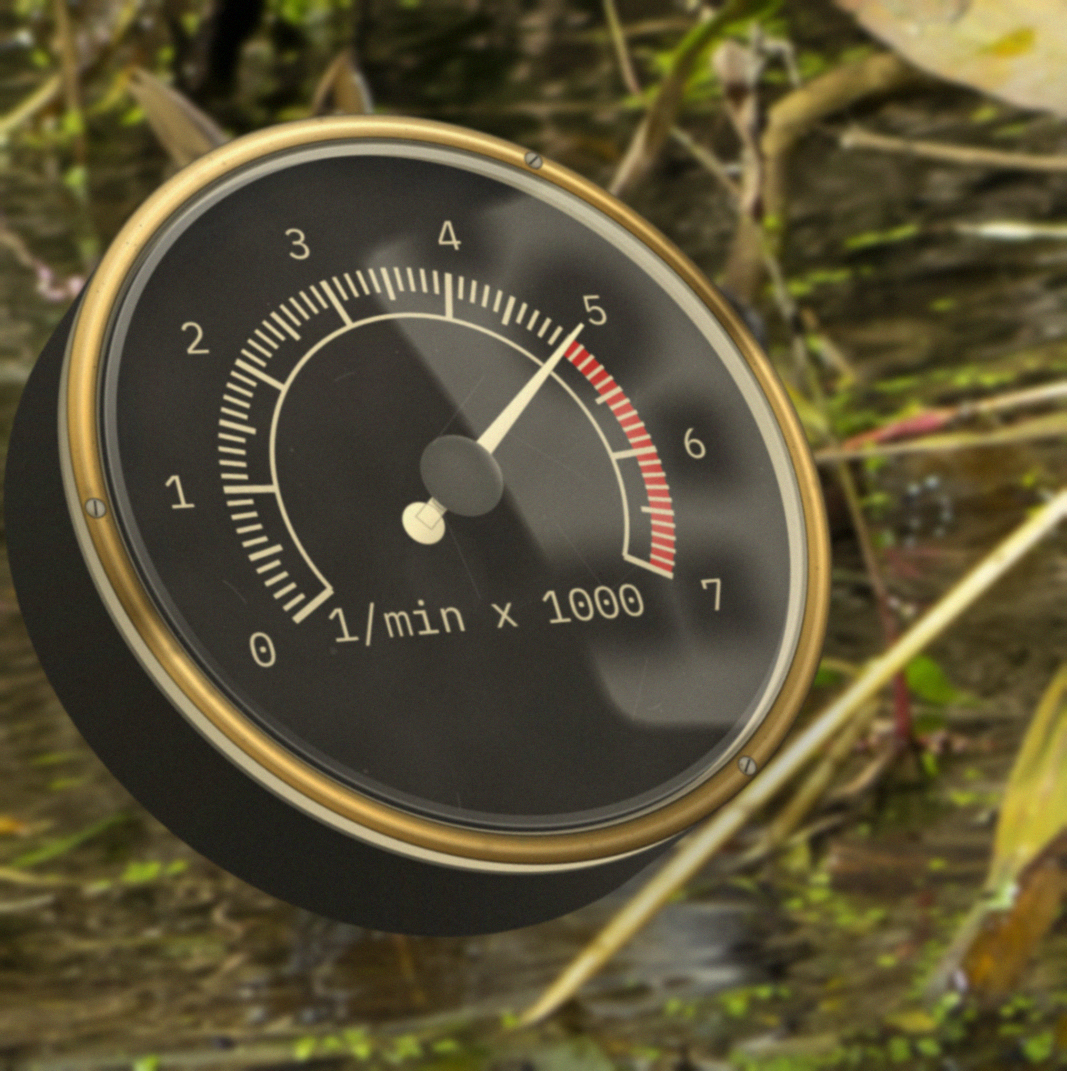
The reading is {"value": 5000, "unit": "rpm"}
